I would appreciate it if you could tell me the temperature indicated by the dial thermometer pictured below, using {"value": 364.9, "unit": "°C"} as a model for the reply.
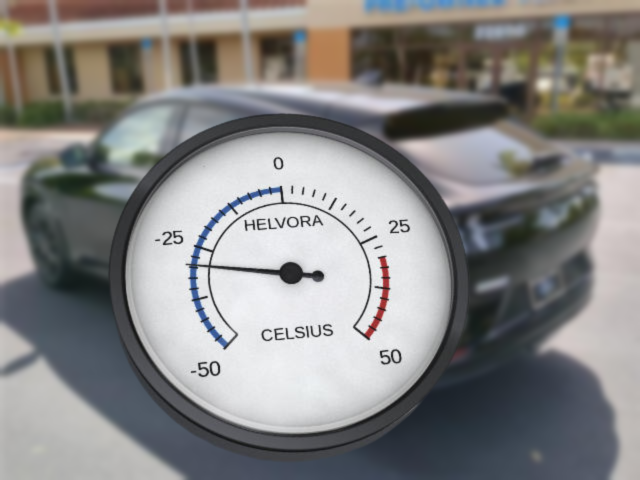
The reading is {"value": -30, "unit": "°C"}
